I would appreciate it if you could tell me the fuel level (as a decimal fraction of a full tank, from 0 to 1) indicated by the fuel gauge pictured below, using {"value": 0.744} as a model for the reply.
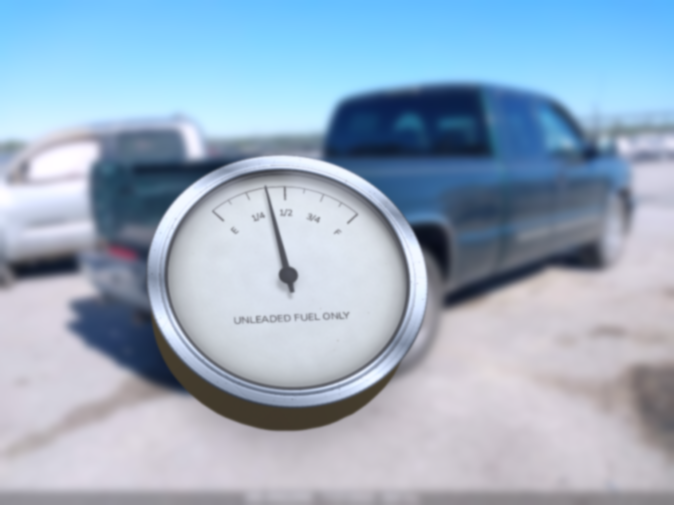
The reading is {"value": 0.375}
